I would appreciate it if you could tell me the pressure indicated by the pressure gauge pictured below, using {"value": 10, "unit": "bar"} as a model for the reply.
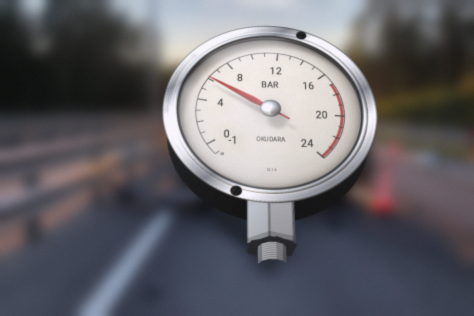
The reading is {"value": 6, "unit": "bar"}
